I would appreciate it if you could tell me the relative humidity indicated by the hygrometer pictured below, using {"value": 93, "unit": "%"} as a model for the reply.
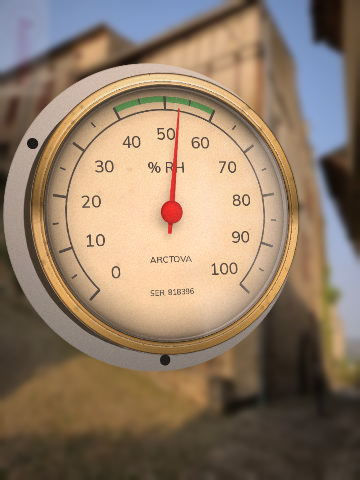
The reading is {"value": 52.5, "unit": "%"}
